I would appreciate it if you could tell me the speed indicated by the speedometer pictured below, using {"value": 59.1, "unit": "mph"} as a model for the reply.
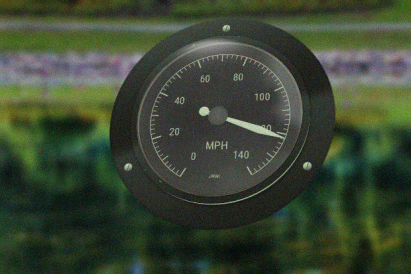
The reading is {"value": 122, "unit": "mph"}
